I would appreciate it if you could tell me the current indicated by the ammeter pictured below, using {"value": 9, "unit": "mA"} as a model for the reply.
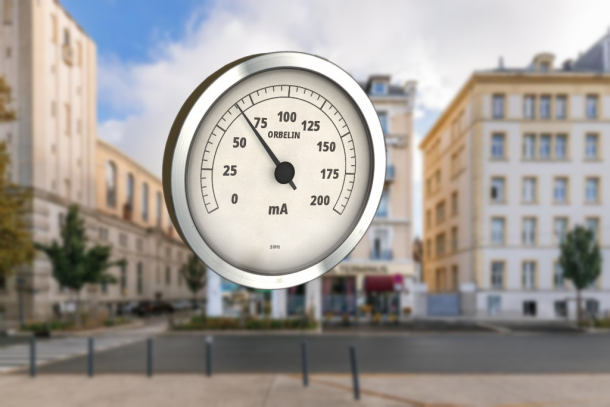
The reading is {"value": 65, "unit": "mA"}
